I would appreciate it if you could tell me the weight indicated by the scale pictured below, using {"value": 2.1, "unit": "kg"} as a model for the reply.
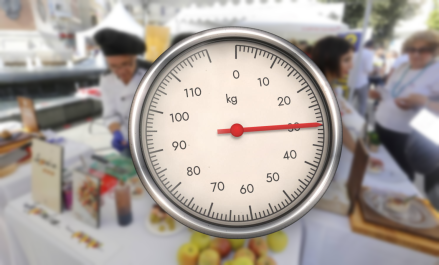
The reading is {"value": 30, "unit": "kg"}
